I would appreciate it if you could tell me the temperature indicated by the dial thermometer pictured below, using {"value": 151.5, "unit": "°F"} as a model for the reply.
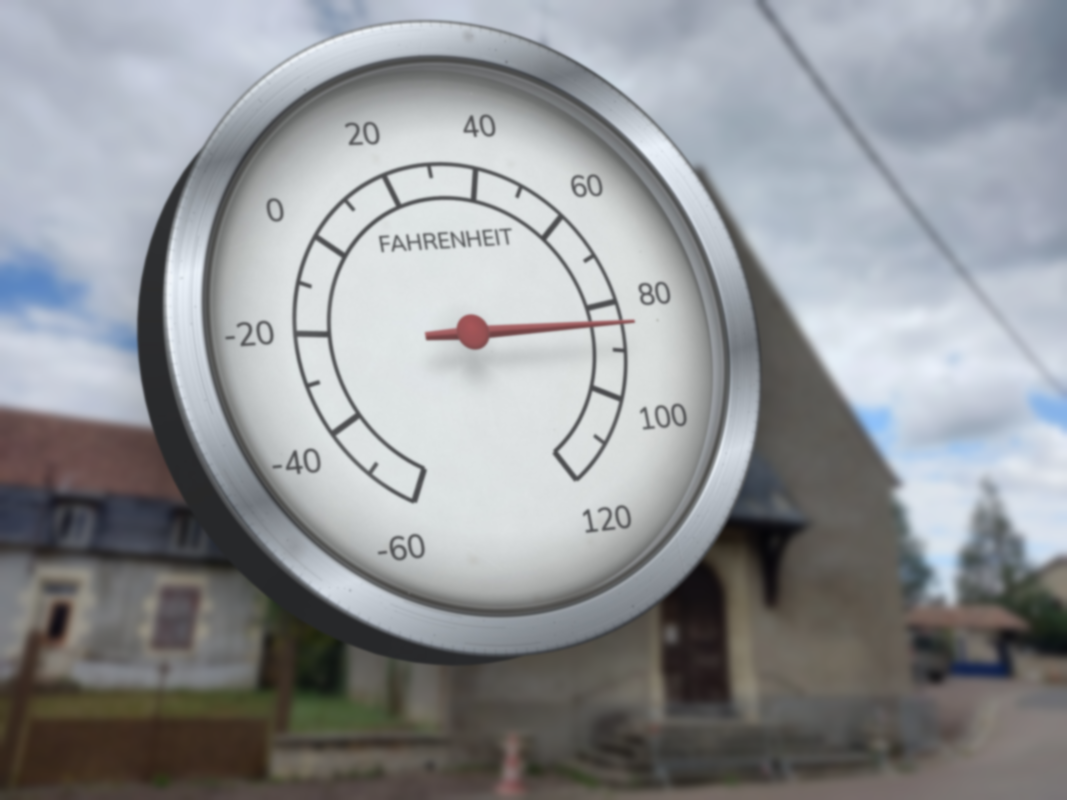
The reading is {"value": 85, "unit": "°F"}
